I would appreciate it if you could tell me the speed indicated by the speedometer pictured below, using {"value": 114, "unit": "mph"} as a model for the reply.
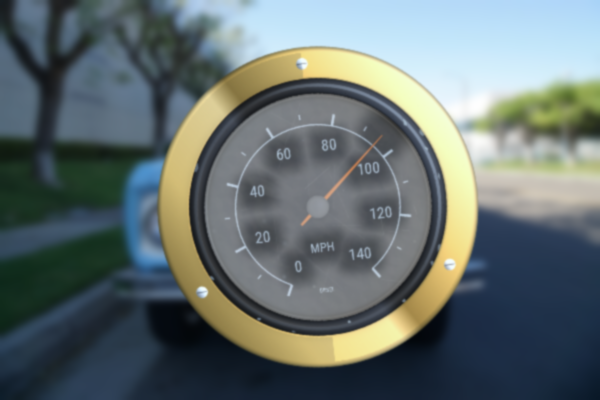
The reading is {"value": 95, "unit": "mph"}
